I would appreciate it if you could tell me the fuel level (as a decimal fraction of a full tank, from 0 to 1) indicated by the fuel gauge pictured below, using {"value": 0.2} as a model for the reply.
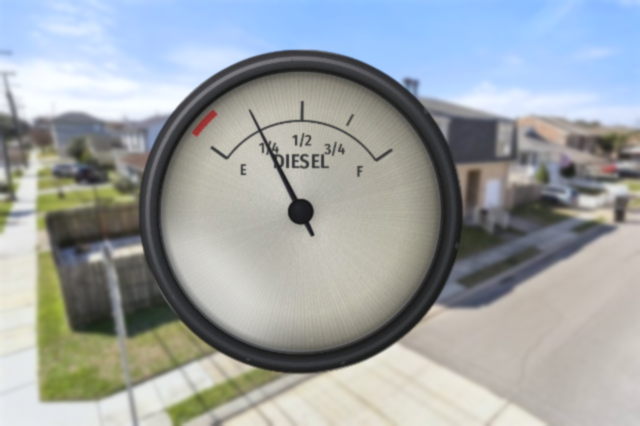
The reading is {"value": 0.25}
